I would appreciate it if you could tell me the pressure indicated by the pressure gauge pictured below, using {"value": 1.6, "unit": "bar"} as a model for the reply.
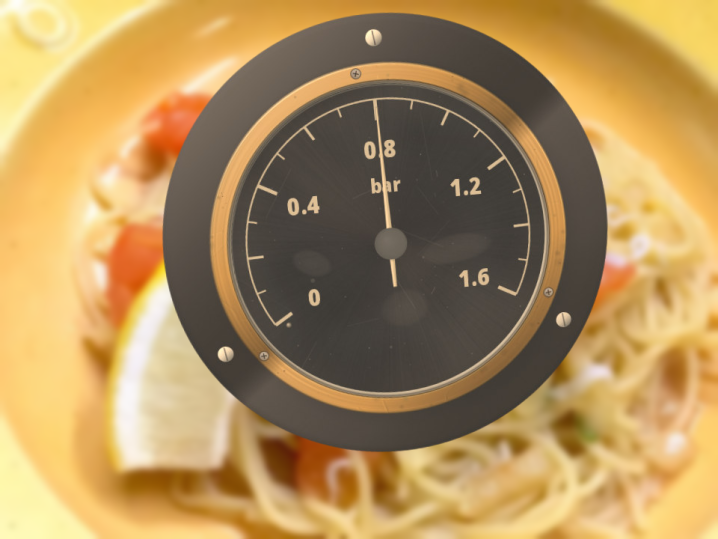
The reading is {"value": 0.8, "unit": "bar"}
